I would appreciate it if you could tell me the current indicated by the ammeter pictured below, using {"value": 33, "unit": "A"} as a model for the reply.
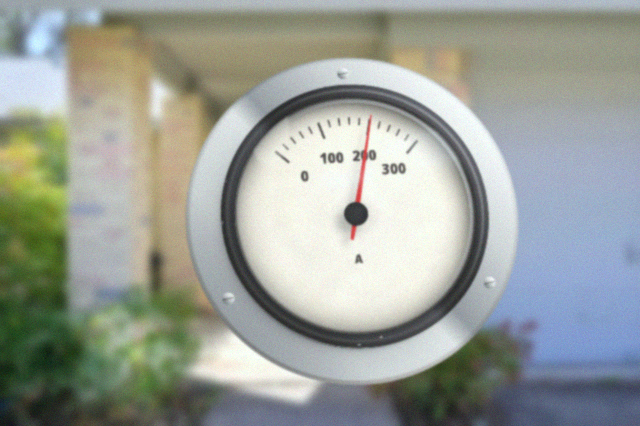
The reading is {"value": 200, "unit": "A"}
